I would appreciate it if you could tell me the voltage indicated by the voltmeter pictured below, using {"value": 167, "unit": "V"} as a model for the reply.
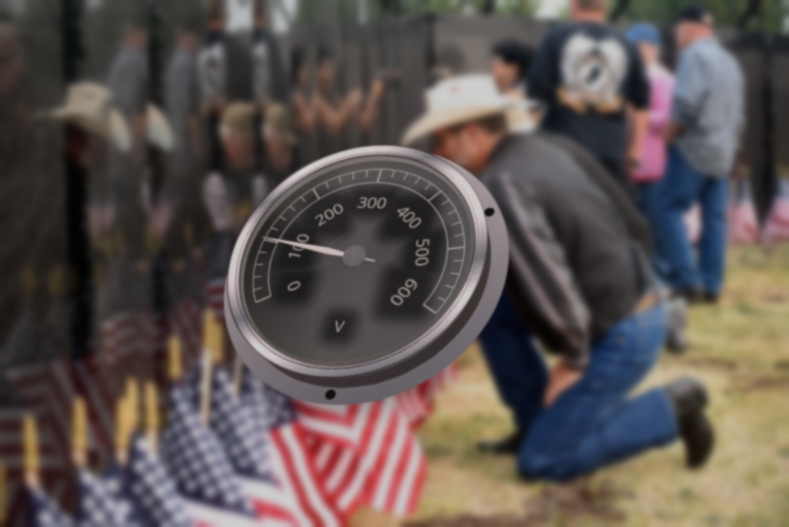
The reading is {"value": 100, "unit": "V"}
